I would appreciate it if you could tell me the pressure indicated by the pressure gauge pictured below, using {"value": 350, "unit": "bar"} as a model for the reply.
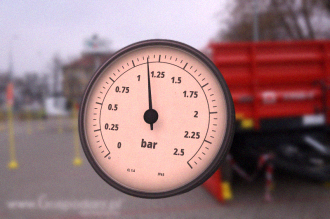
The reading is {"value": 1.15, "unit": "bar"}
